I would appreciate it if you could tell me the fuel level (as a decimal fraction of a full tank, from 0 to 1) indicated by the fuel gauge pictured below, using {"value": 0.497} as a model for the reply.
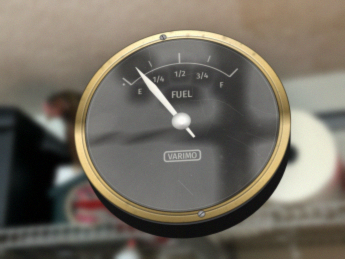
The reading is {"value": 0.125}
